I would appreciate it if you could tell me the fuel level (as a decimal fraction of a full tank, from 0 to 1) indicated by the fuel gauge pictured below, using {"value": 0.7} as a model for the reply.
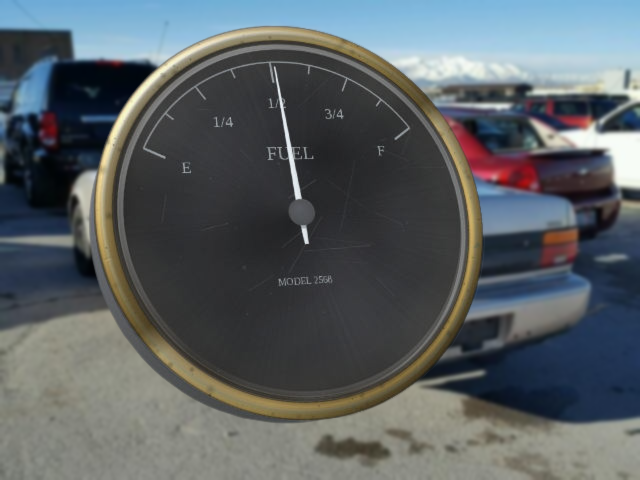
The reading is {"value": 0.5}
